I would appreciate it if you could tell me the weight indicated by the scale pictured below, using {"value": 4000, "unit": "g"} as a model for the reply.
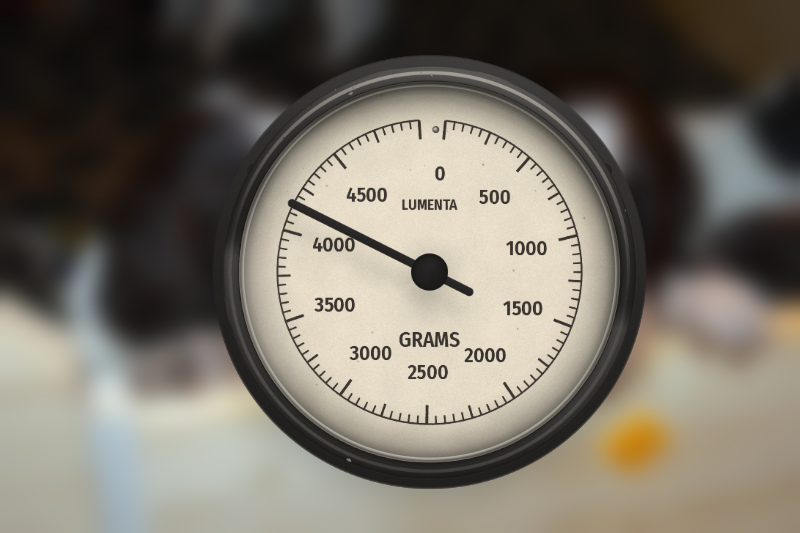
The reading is {"value": 4150, "unit": "g"}
